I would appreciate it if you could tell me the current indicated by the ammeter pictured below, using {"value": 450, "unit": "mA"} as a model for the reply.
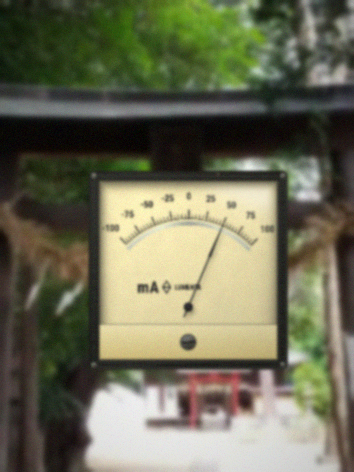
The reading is {"value": 50, "unit": "mA"}
